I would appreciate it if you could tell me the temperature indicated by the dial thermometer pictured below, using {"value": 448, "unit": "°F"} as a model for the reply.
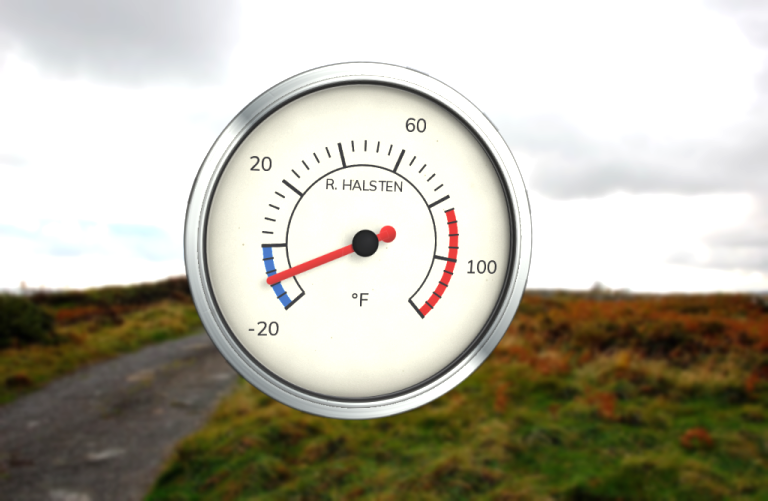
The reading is {"value": -10, "unit": "°F"}
